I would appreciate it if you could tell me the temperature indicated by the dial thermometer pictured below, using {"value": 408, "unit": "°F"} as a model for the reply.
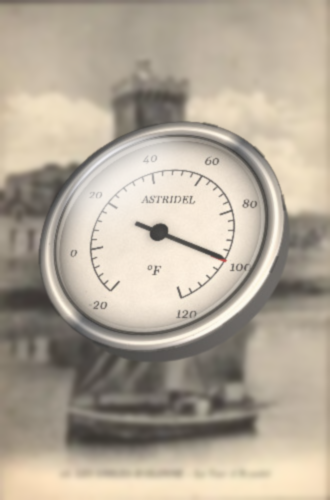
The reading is {"value": 100, "unit": "°F"}
